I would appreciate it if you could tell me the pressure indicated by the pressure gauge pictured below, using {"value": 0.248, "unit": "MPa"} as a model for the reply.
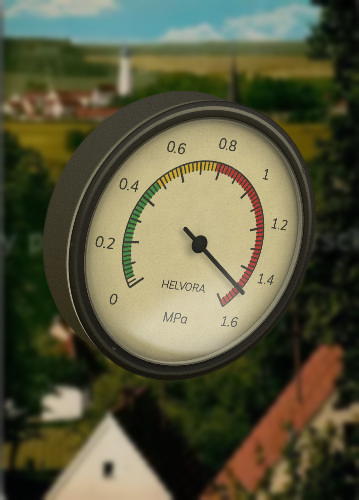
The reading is {"value": 1.5, "unit": "MPa"}
